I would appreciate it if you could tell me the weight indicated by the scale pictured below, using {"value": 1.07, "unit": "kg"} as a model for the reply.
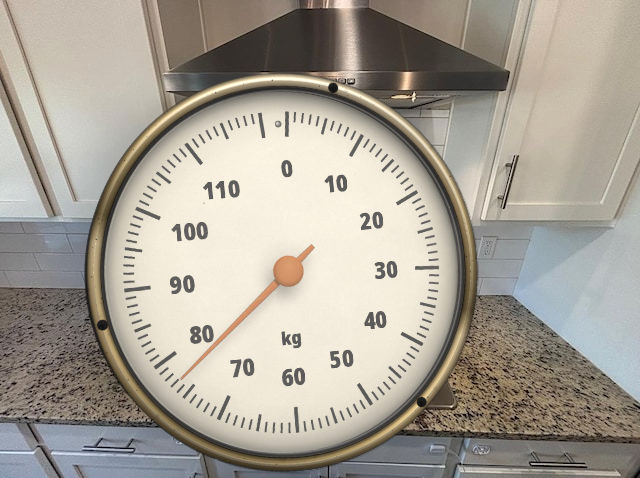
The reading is {"value": 77, "unit": "kg"}
